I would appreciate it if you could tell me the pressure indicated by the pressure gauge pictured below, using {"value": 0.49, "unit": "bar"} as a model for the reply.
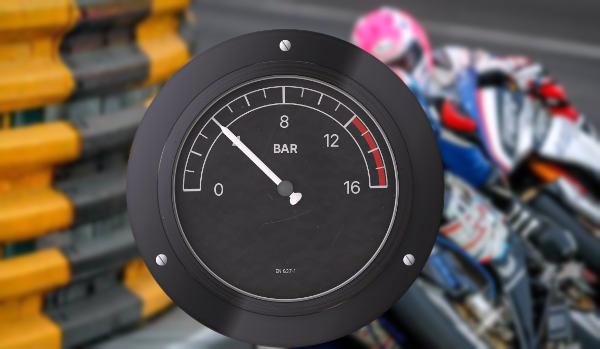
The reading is {"value": 4, "unit": "bar"}
